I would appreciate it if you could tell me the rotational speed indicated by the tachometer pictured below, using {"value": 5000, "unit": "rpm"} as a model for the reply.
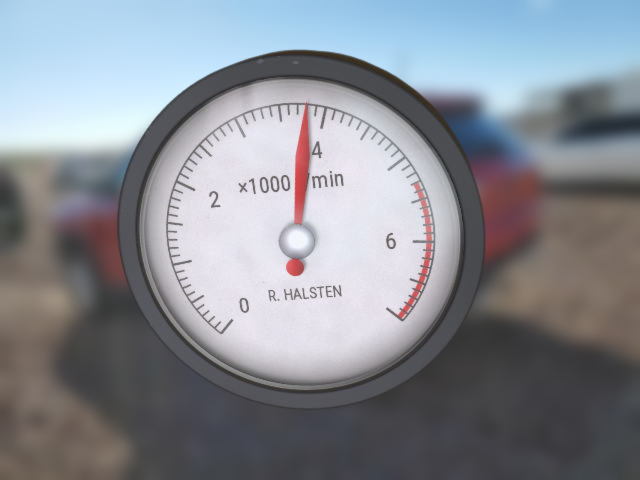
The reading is {"value": 3800, "unit": "rpm"}
